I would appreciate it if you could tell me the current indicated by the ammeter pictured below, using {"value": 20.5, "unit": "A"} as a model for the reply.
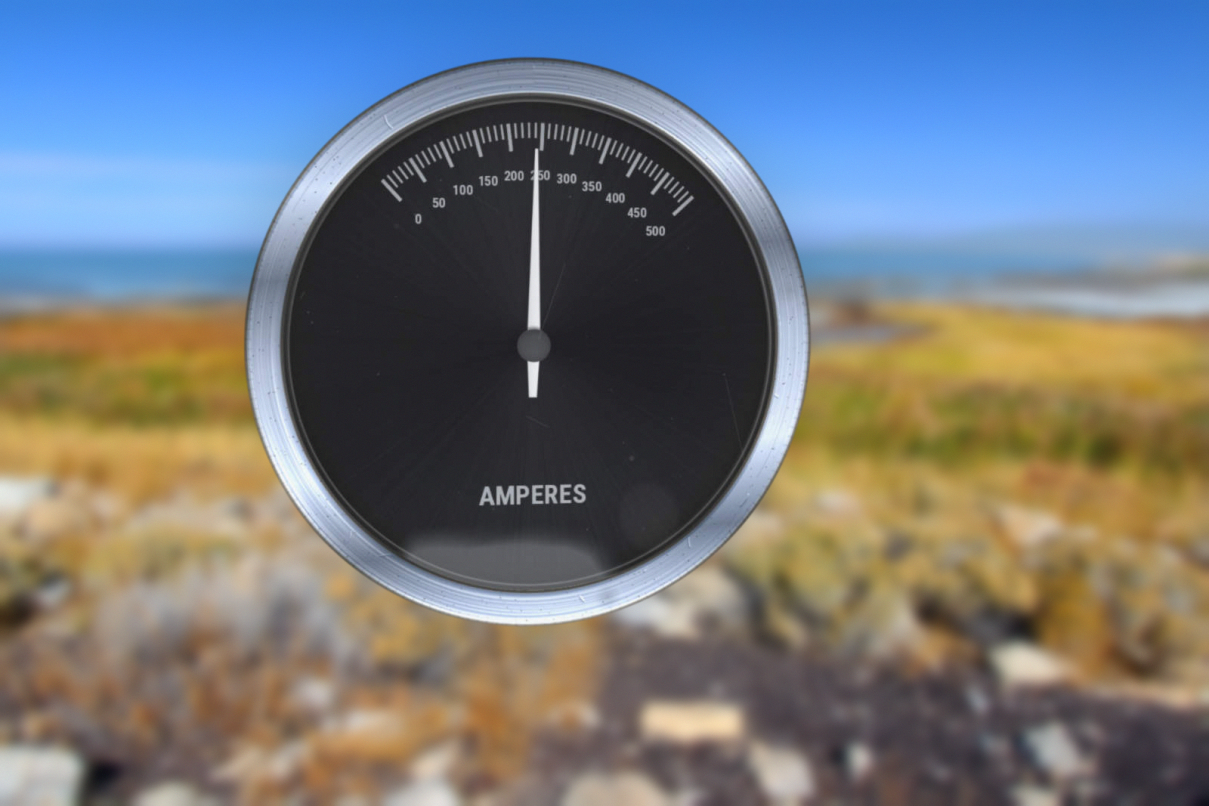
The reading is {"value": 240, "unit": "A"}
